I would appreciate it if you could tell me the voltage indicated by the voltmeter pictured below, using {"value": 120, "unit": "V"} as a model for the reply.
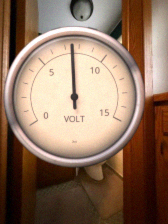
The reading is {"value": 7.5, "unit": "V"}
